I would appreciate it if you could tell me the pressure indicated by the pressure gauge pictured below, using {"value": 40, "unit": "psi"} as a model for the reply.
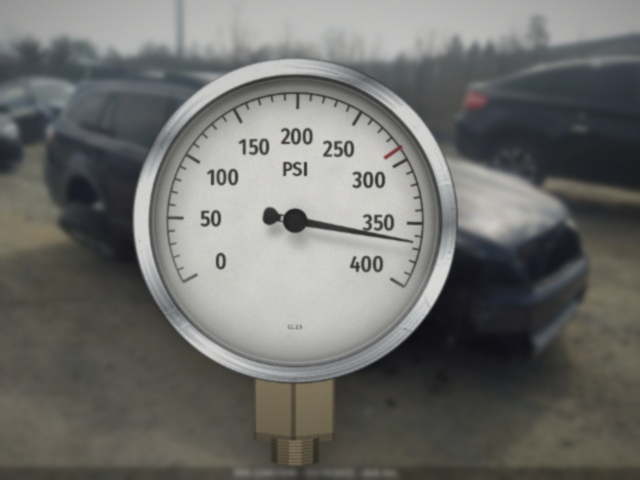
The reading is {"value": 365, "unit": "psi"}
